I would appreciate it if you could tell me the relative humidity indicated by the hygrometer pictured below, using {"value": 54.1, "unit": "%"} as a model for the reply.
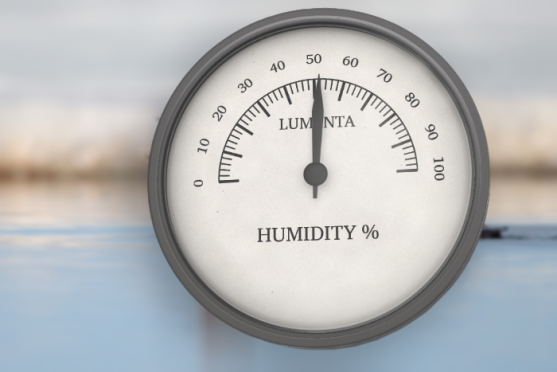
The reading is {"value": 52, "unit": "%"}
